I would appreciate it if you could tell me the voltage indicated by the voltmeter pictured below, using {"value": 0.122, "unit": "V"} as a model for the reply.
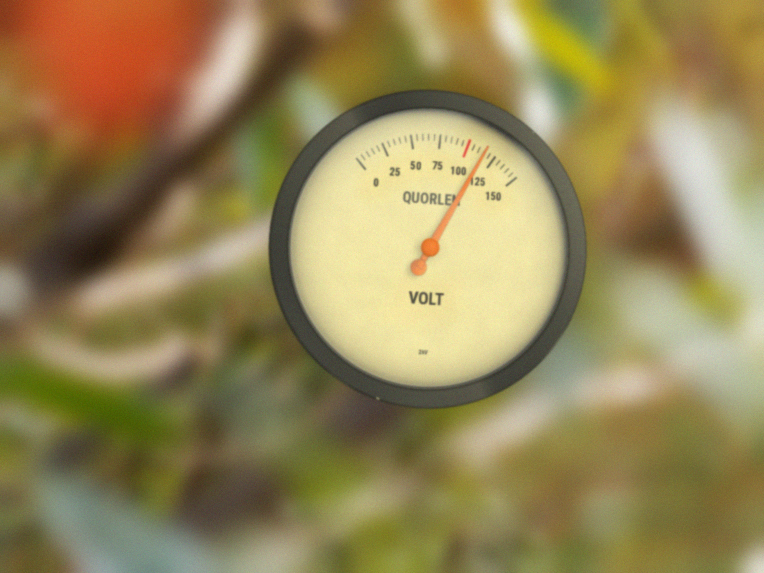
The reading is {"value": 115, "unit": "V"}
